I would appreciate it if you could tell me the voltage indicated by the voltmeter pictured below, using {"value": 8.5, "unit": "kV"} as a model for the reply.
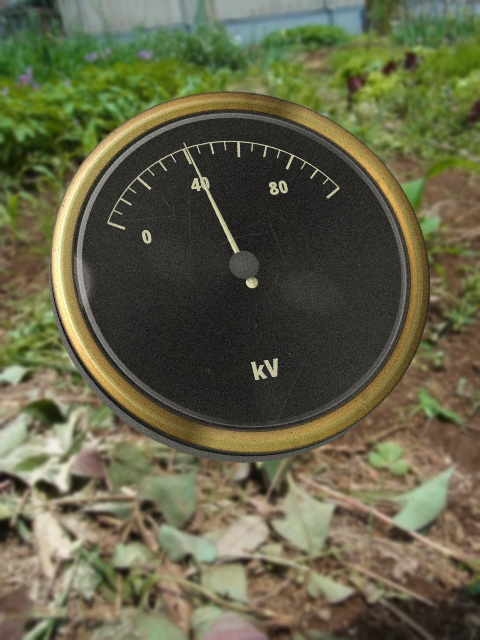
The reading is {"value": 40, "unit": "kV"}
